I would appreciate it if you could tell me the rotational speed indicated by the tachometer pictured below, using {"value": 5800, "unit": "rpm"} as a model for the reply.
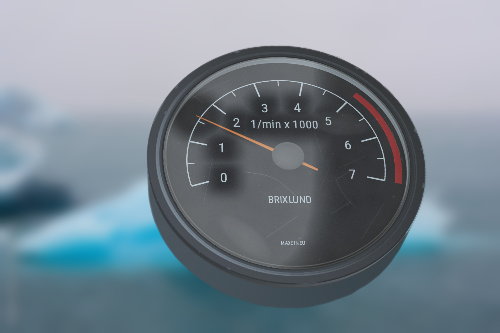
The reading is {"value": 1500, "unit": "rpm"}
